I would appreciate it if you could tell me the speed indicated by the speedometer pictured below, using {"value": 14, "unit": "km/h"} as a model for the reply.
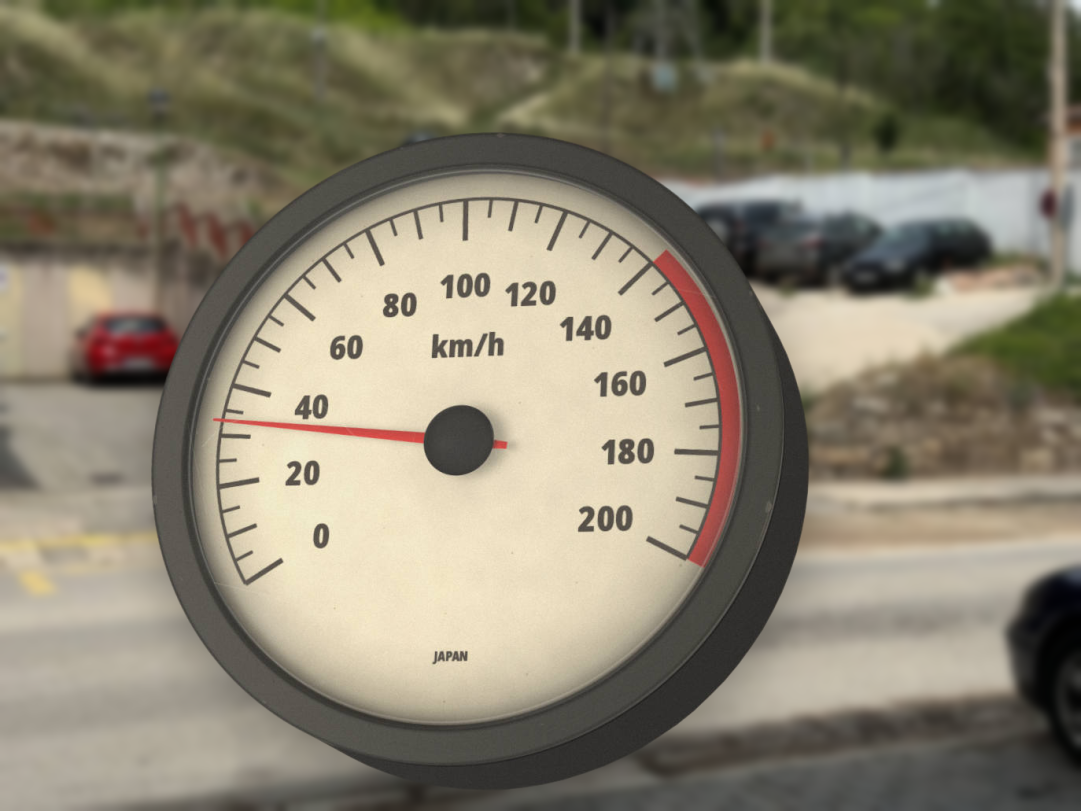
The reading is {"value": 32.5, "unit": "km/h"}
